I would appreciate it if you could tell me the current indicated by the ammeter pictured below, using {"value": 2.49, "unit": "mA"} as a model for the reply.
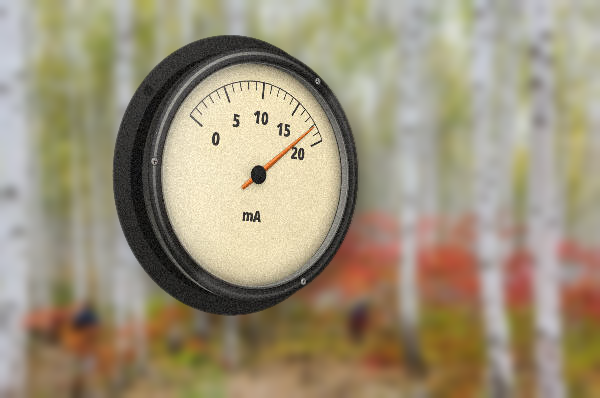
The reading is {"value": 18, "unit": "mA"}
